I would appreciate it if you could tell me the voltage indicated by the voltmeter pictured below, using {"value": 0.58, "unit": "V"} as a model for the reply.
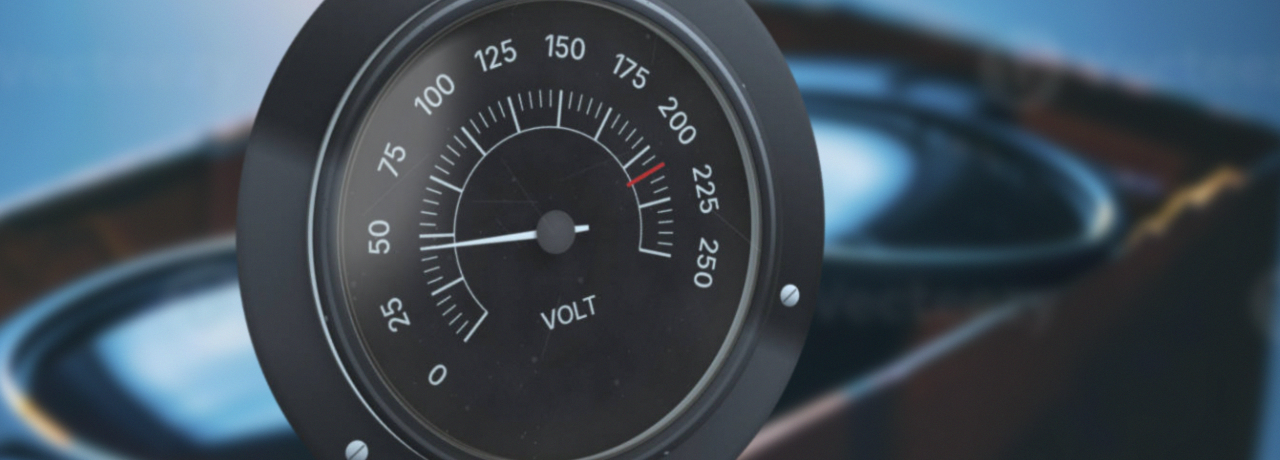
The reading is {"value": 45, "unit": "V"}
